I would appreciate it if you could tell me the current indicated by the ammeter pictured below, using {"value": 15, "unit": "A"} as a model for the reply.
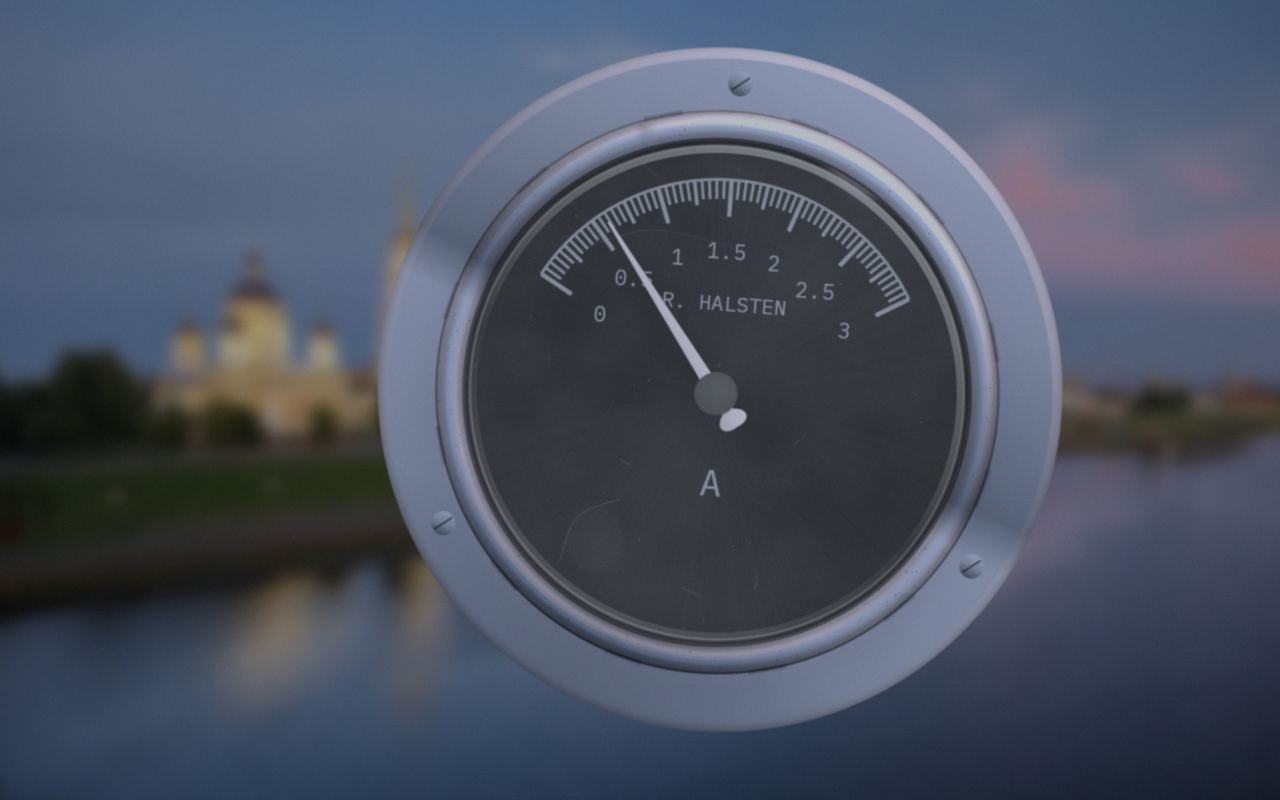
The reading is {"value": 0.6, "unit": "A"}
